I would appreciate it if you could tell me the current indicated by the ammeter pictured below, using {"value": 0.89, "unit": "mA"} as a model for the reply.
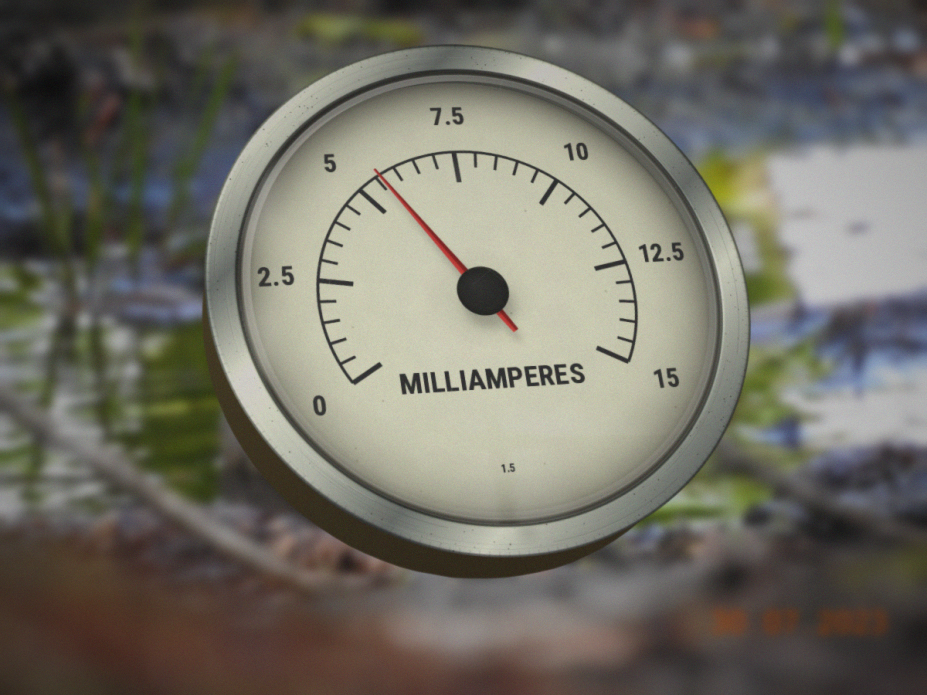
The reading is {"value": 5.5, "unit": "mA"}
